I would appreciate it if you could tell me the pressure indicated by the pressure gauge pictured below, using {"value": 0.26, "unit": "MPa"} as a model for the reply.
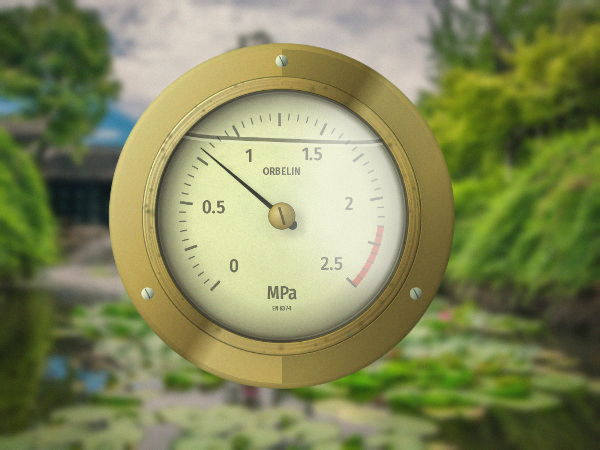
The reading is {"value": 0.8, "unit": "MPa"}
